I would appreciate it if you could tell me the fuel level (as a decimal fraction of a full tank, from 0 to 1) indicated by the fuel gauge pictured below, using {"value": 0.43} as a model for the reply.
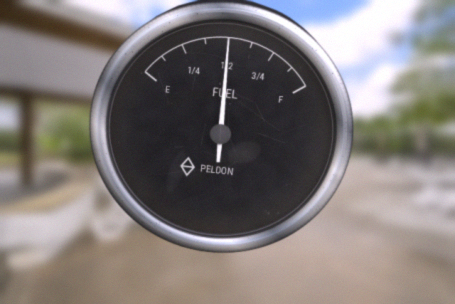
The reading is {"value": 0.5}
